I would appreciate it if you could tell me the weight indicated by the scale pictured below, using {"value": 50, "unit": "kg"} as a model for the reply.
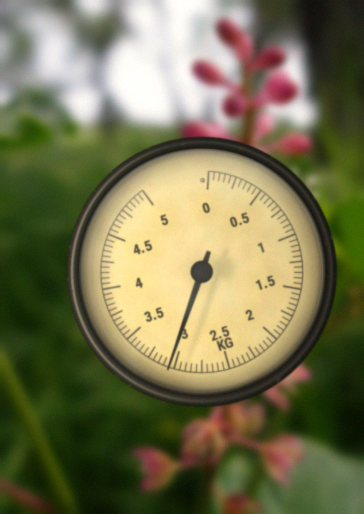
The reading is {"value": 3.05, "unit": "kg"}
